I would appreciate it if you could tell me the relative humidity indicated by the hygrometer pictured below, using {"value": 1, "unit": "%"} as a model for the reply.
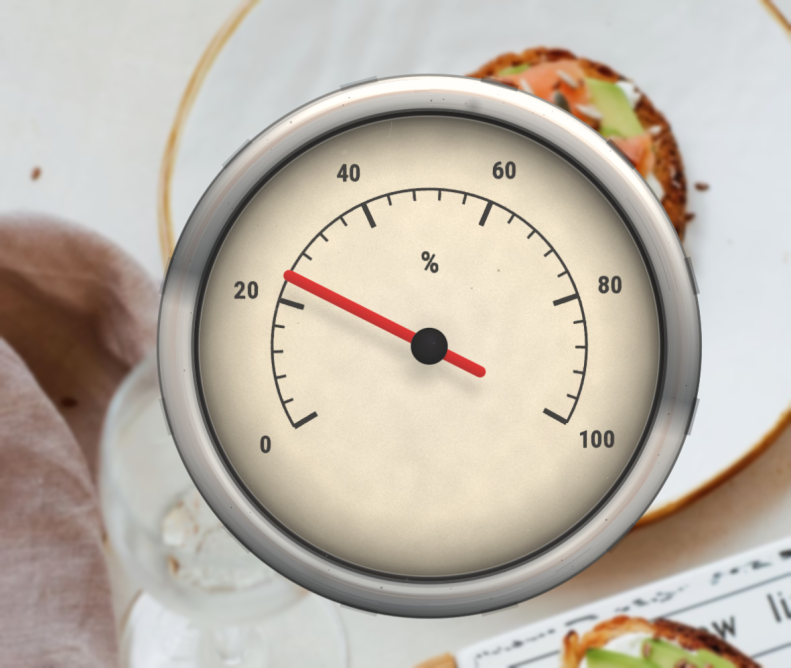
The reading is {"value": 24, "unit": "%"}
